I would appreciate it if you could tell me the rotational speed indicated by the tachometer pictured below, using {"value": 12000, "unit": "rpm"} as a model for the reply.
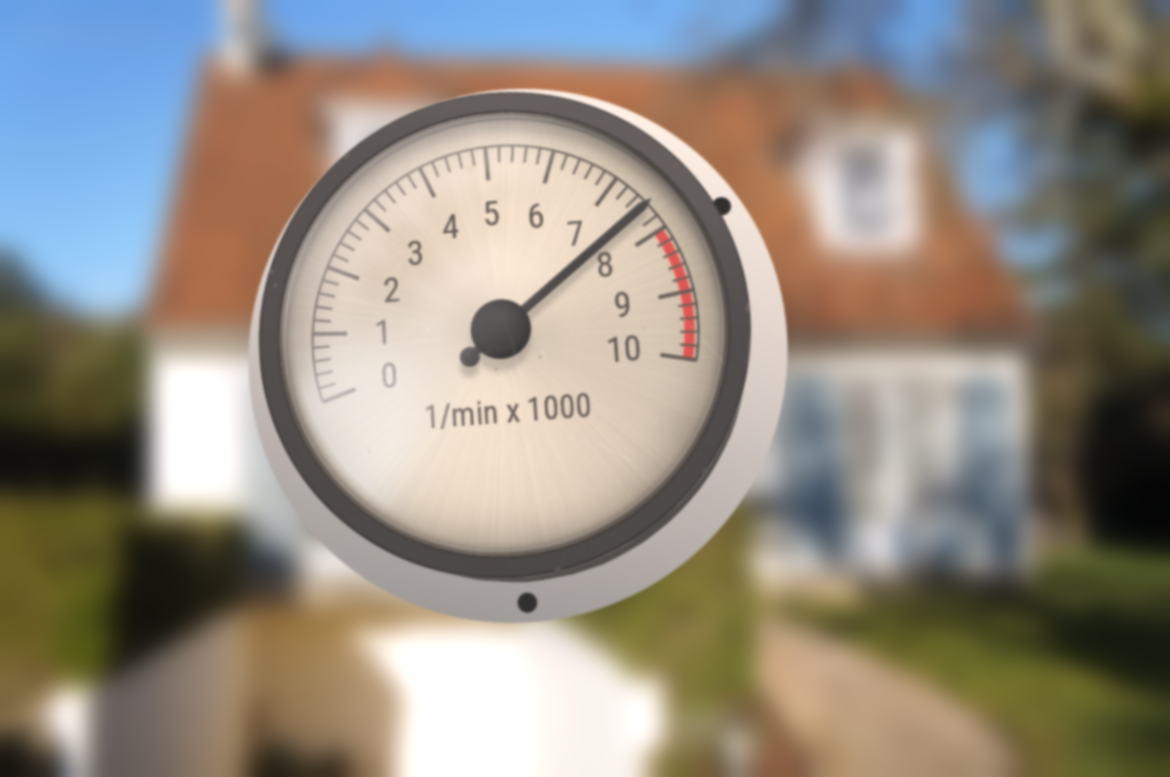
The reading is {"value": 7600, "unit": "rpm"}
